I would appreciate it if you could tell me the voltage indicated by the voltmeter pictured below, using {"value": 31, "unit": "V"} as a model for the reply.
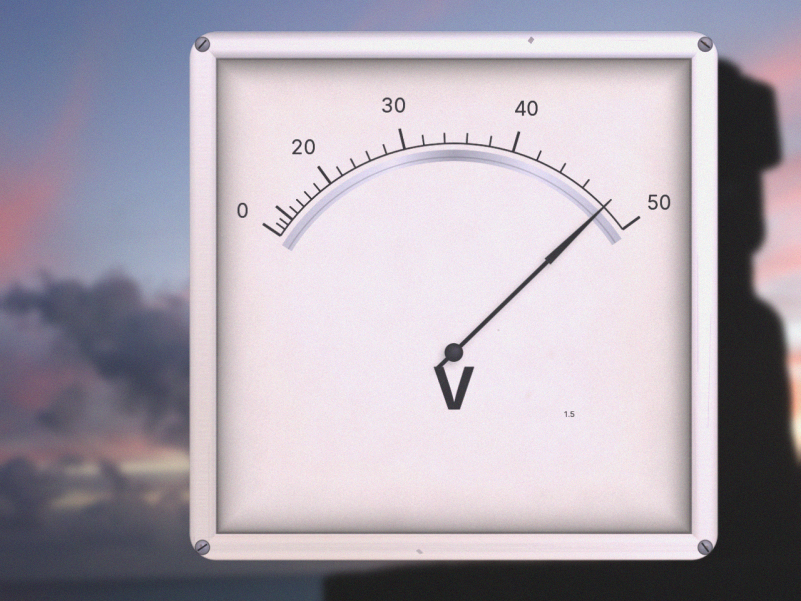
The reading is {"value": 48, "unit": "V"}
